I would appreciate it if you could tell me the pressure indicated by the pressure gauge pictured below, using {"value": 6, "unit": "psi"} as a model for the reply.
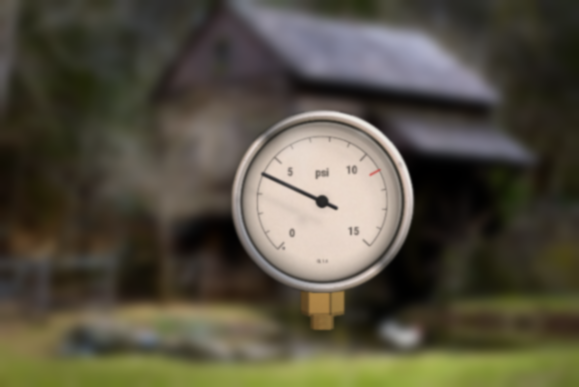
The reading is {"value": 4, "unit": "psi"}
